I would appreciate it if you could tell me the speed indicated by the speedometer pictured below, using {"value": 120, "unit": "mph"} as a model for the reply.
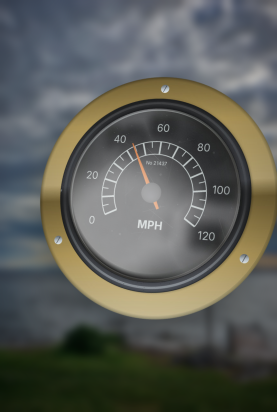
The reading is {"value": 45, "unit": "mph"}
